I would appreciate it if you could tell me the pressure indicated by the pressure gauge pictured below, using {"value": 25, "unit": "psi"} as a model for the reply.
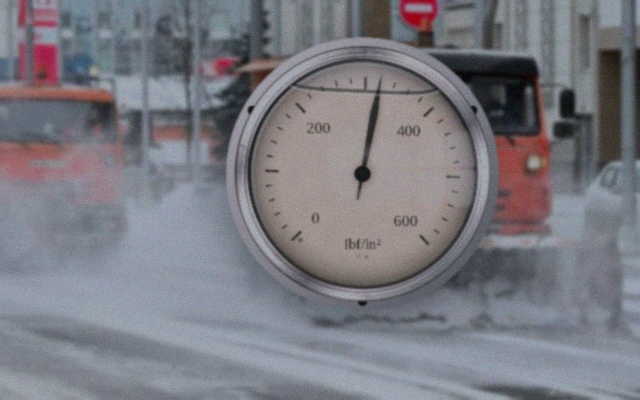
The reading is {"value": 320, "unit": "psi"}
